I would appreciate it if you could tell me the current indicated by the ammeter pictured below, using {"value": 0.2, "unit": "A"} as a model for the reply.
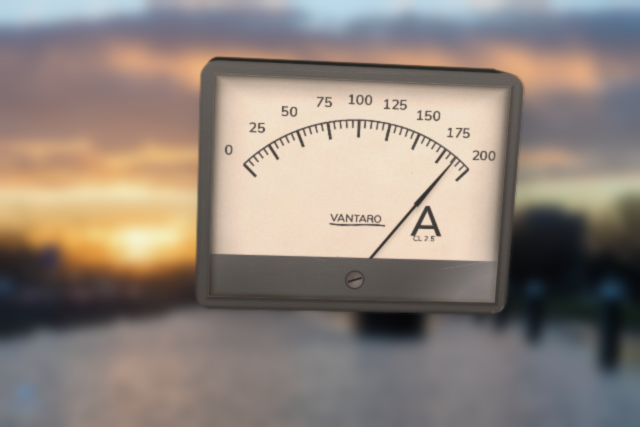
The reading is {"value": 185, "unit": "A"}
